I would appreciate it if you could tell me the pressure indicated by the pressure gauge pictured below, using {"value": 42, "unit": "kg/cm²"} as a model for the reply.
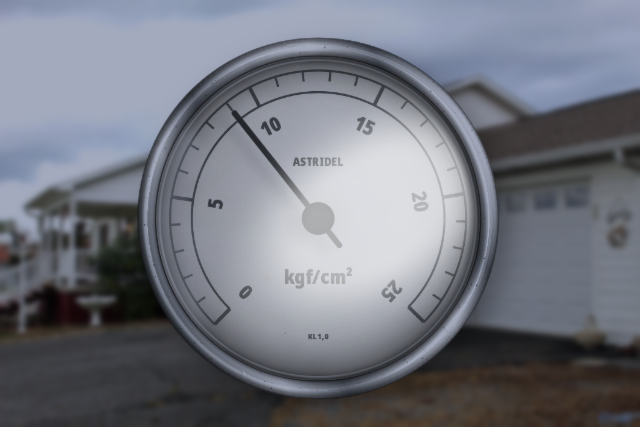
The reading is {"value": 9, "unit": "kg/cm²"}
